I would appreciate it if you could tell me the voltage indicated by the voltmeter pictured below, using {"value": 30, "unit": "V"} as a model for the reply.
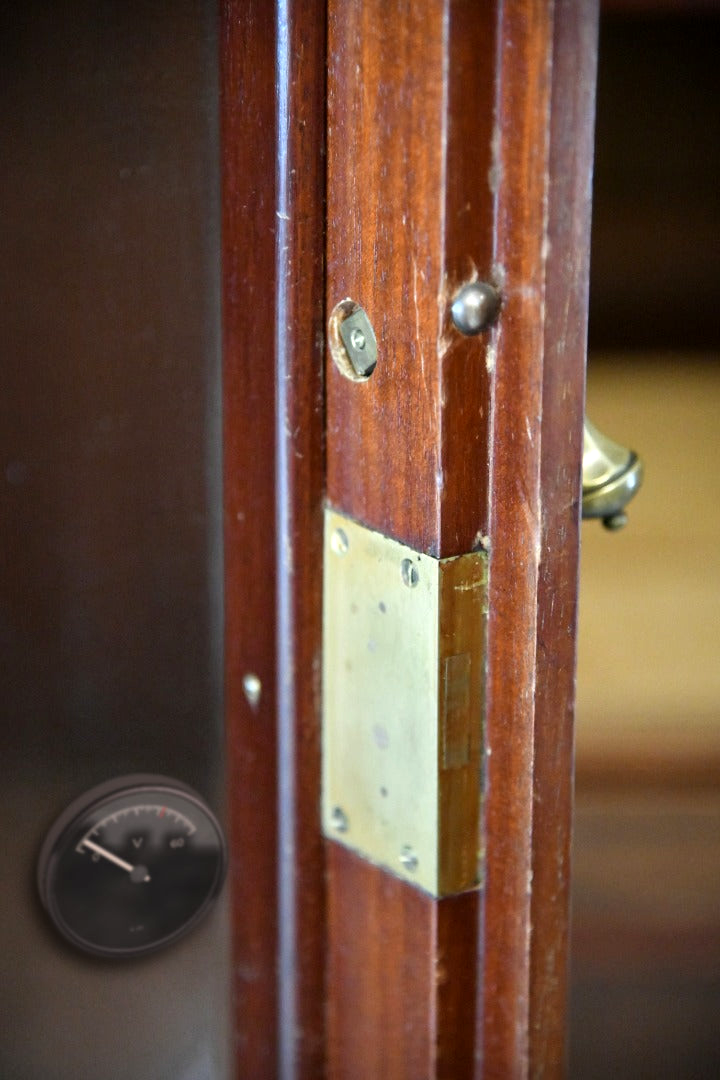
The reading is {"value": 5, "unit": "V"}
